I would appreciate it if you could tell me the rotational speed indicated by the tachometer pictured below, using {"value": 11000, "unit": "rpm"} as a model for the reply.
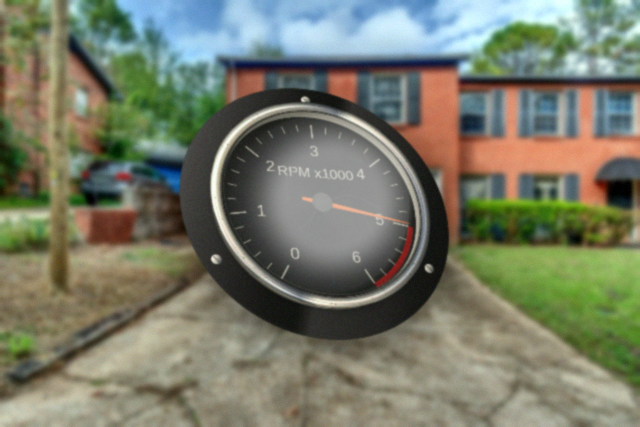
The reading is {"value": 5000, "unit": "rpm"}
